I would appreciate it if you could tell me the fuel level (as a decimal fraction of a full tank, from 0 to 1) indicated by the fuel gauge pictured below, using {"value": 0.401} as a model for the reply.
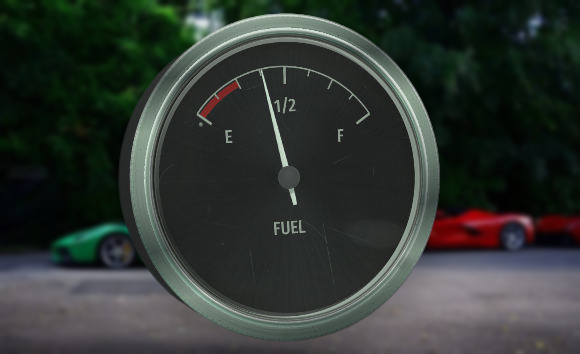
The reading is {"value": 0.375}
